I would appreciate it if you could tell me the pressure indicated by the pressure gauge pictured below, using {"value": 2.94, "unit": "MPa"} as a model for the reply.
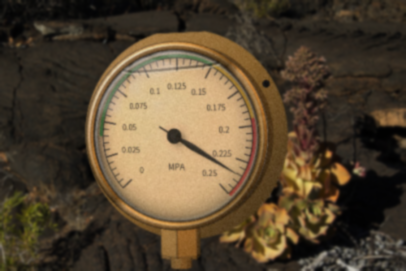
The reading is {"value": 0.235, "unit": "MPa"}
